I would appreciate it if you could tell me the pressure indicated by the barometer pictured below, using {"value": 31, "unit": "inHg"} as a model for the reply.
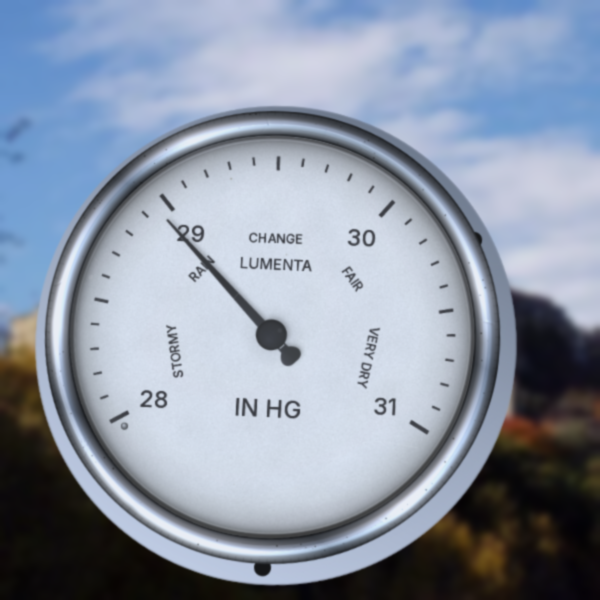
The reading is {"value": 28.95, "unit": "inHg"}
